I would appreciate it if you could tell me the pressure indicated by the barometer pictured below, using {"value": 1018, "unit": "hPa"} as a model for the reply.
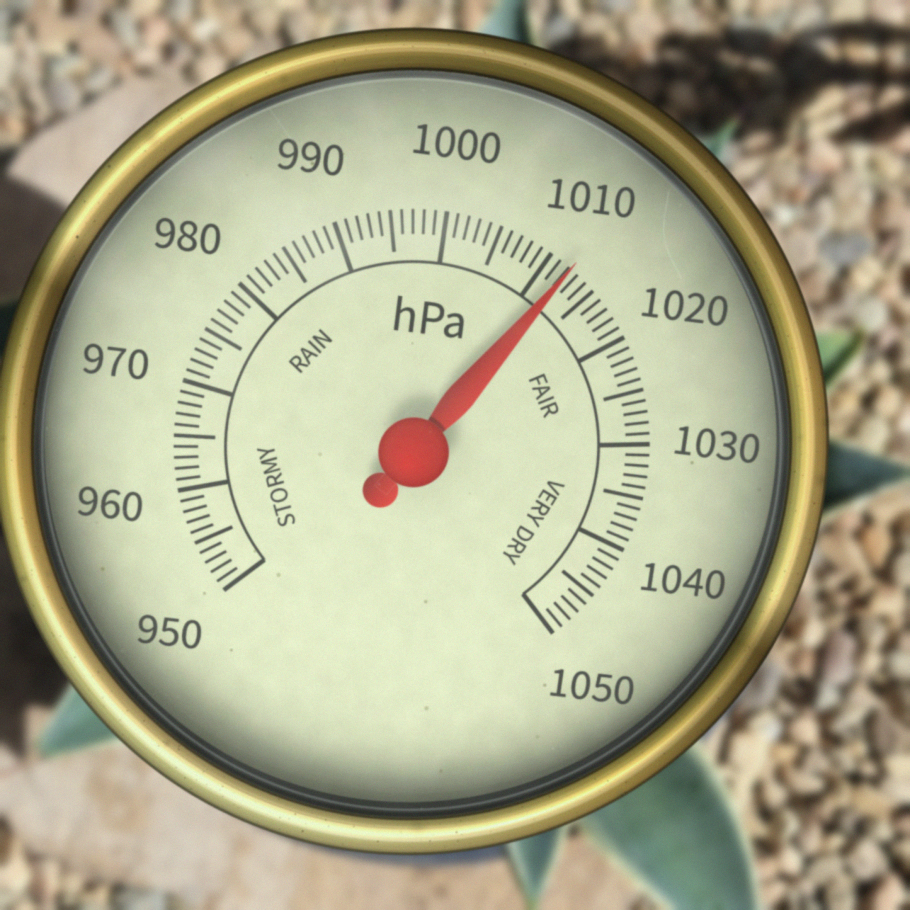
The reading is {"value": 1012, "unit": "hPa"}
